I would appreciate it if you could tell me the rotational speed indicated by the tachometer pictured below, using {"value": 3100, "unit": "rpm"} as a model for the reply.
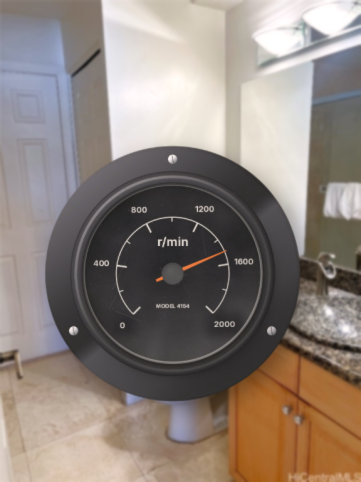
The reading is {"value": 1500, "unit": "rpm"}
